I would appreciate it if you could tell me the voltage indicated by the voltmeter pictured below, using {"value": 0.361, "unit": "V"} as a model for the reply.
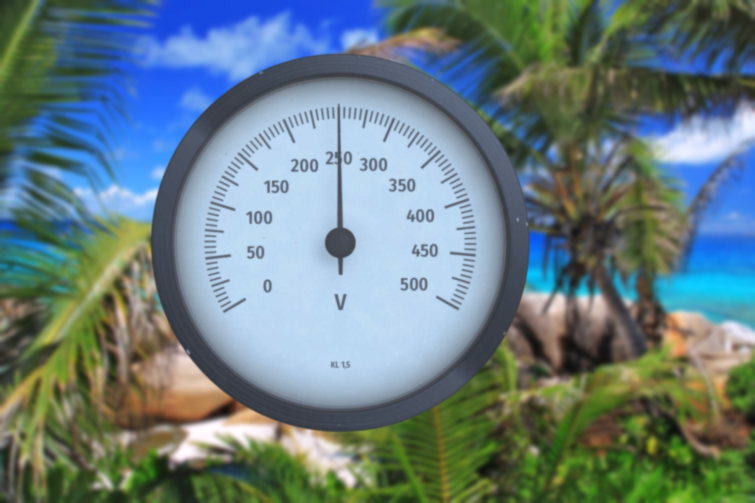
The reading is {"value": 250, "unit": "V"}
